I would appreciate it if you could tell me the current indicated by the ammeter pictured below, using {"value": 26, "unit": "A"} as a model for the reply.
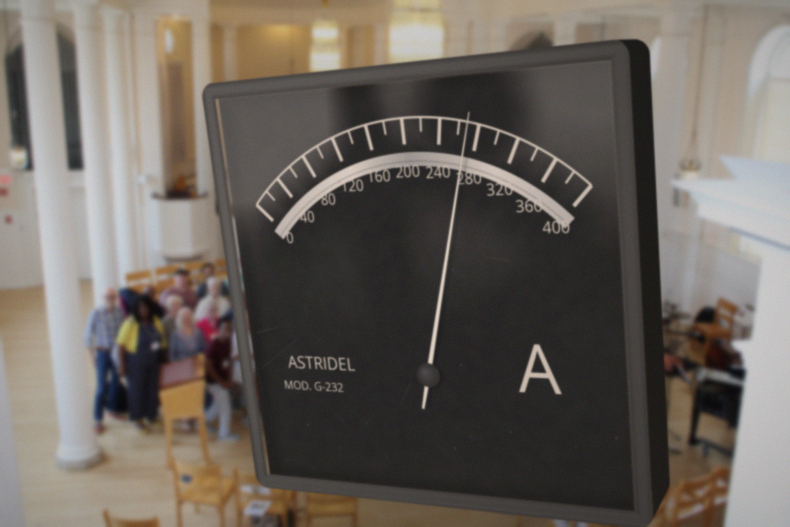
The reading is {"value": 270, "unit": "A"}
